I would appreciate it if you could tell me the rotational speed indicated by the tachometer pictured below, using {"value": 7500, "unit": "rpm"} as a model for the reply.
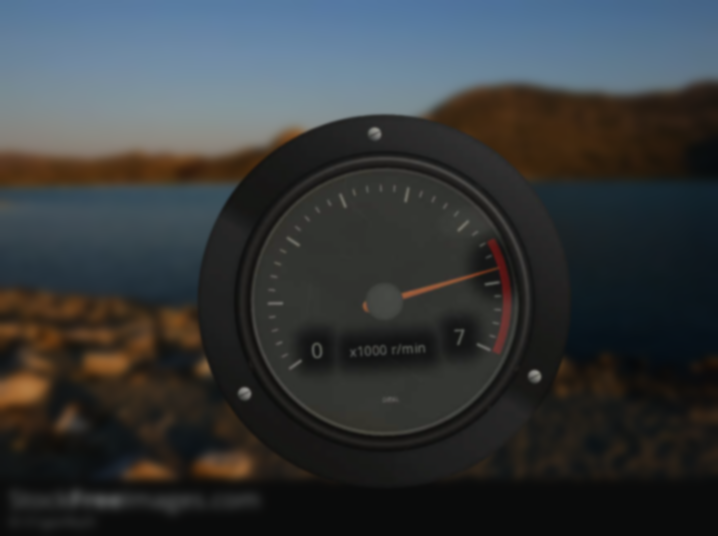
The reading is {"value": 5800, "unit": "rpm"}
